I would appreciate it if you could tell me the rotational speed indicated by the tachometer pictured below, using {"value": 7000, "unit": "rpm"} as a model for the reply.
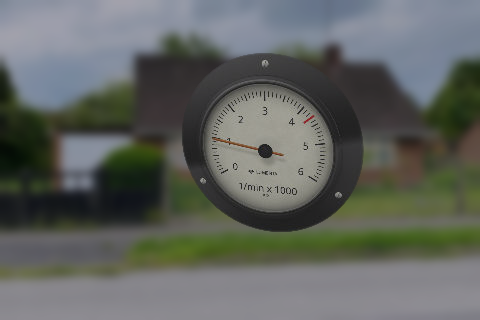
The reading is {"value": 1000, "unit": "rpm"}
